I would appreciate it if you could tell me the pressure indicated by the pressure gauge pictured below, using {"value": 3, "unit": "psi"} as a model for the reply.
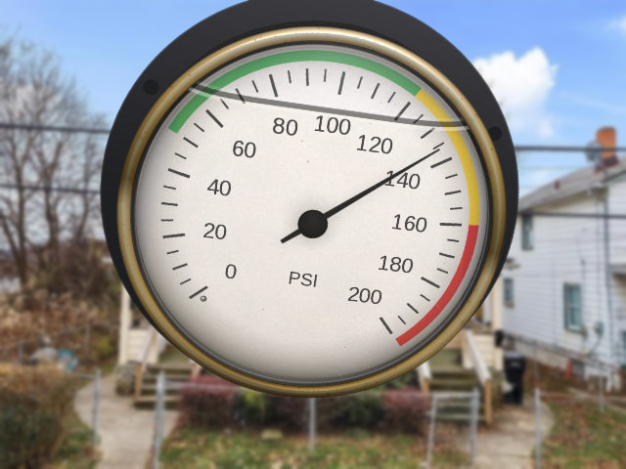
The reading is {"value": 135, "unit": "psi"}
